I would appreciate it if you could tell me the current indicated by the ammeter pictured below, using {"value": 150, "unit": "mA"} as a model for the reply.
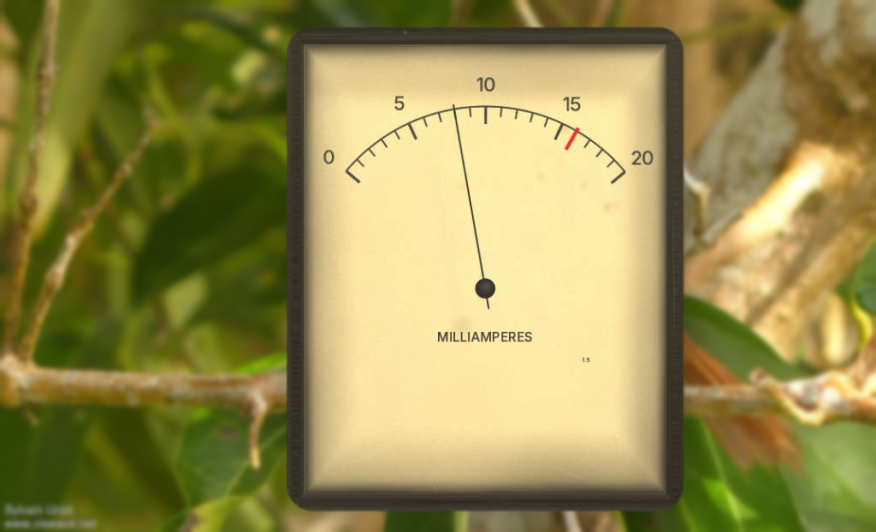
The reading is {"value": 8, "unit": "mA"}
